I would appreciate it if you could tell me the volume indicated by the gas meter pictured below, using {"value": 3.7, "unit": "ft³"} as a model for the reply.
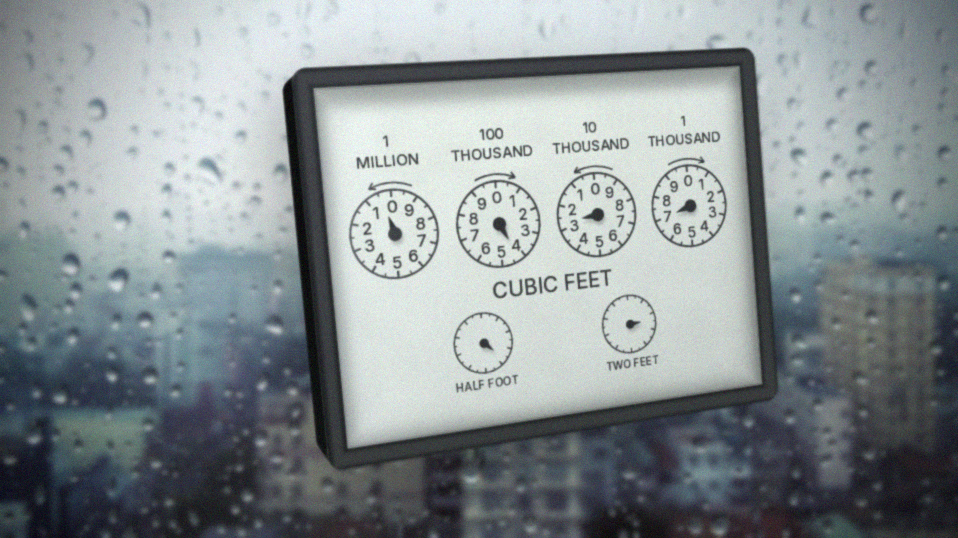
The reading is {"value": 42700, "unit": "ft³"}
